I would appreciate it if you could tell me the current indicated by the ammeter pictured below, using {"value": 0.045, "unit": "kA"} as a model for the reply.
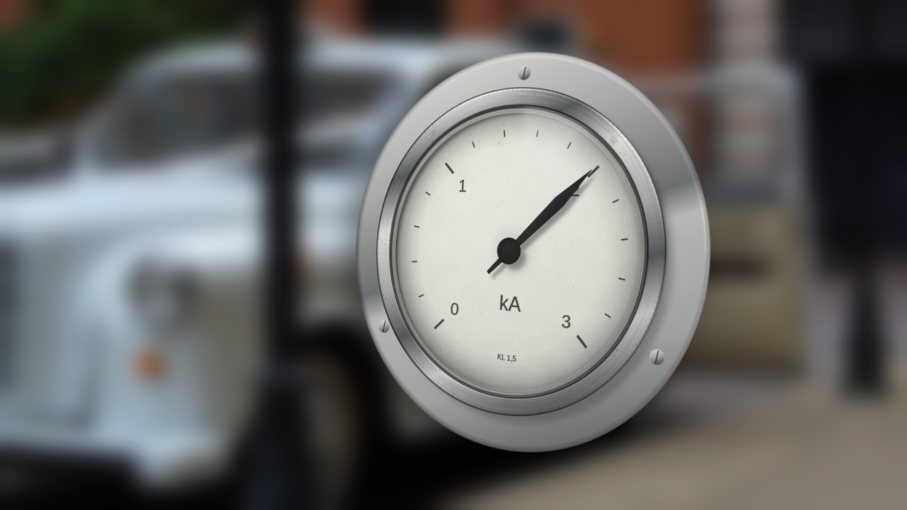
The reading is {"value": 2, "unit": "kA"}
